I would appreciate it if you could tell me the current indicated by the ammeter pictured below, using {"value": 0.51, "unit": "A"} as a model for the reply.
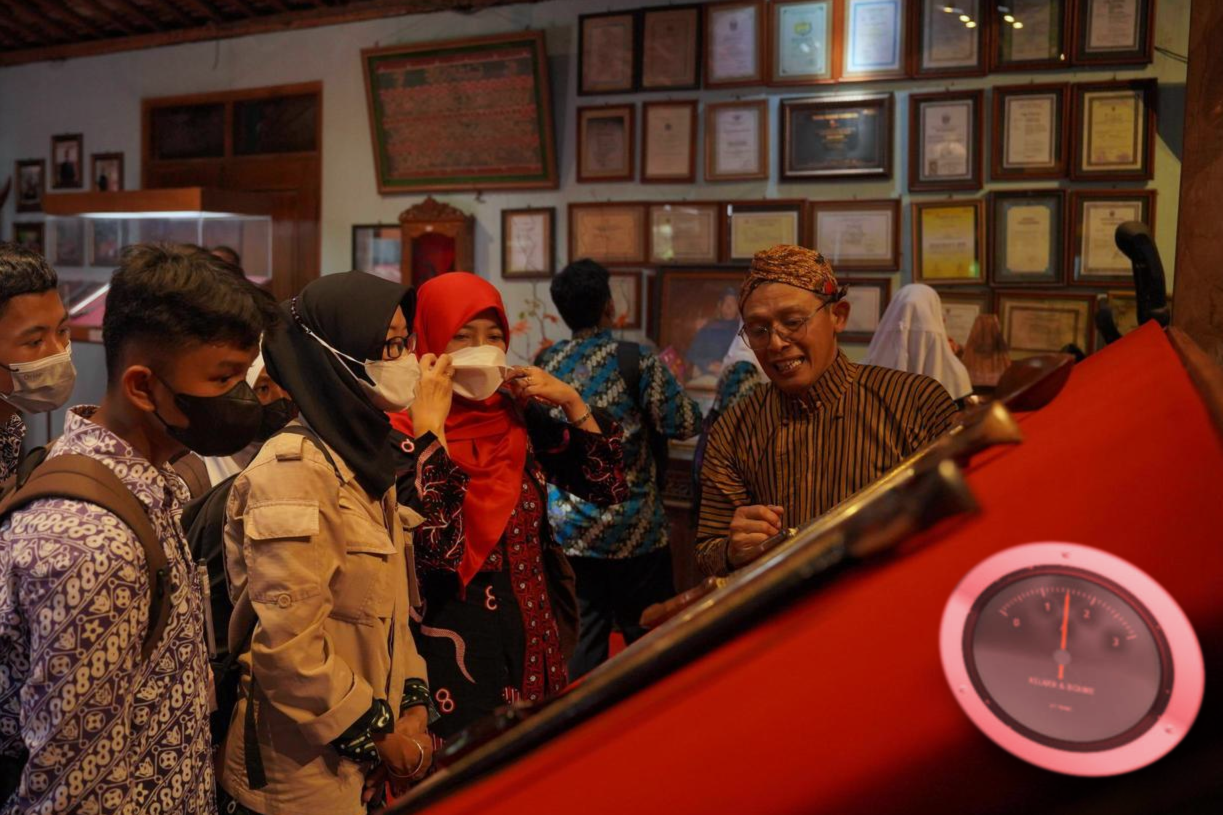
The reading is {"value": 1.5, "unit": "A"}
